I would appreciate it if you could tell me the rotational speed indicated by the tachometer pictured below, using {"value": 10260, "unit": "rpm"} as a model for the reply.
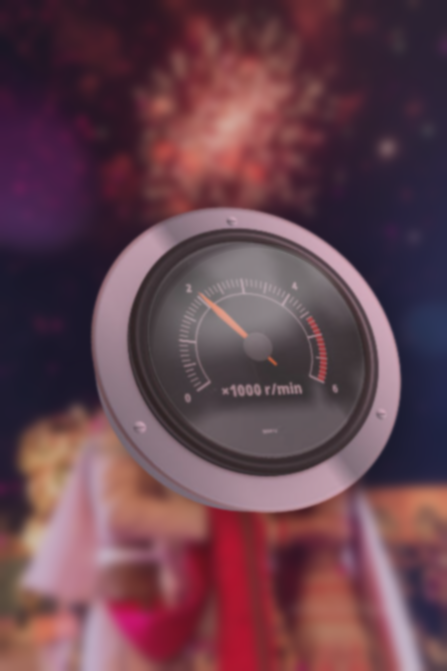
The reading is {"value": 2000, "unit": "rpm"}
